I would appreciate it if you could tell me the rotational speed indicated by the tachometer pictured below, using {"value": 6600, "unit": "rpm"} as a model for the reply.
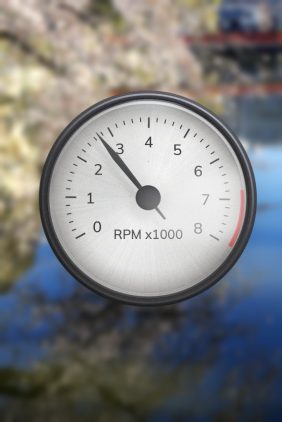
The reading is {"value": 2700, "unit": "rpm"}
